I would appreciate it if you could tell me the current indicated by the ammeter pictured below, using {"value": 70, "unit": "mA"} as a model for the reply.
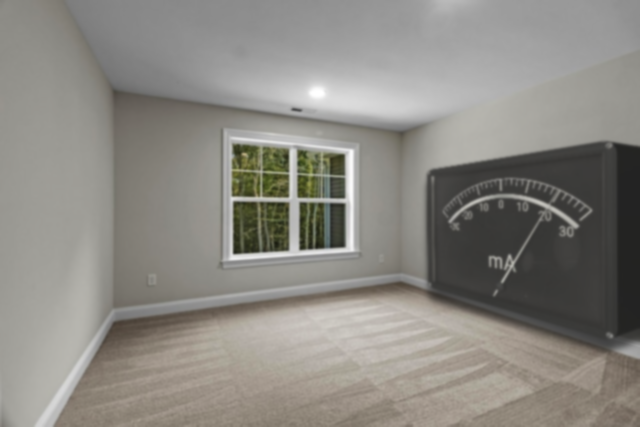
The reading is {"value": 20, "unit": "mA"}
